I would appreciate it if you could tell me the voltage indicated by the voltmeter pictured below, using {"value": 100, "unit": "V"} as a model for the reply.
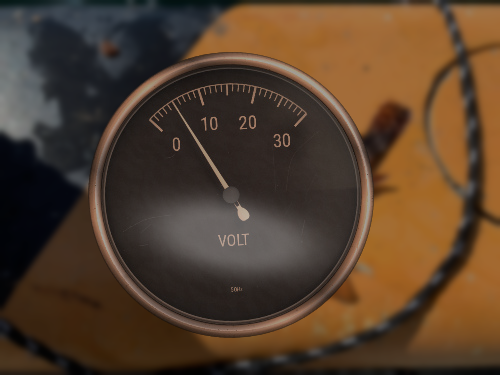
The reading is {"value": 5, "unit": "V"}
